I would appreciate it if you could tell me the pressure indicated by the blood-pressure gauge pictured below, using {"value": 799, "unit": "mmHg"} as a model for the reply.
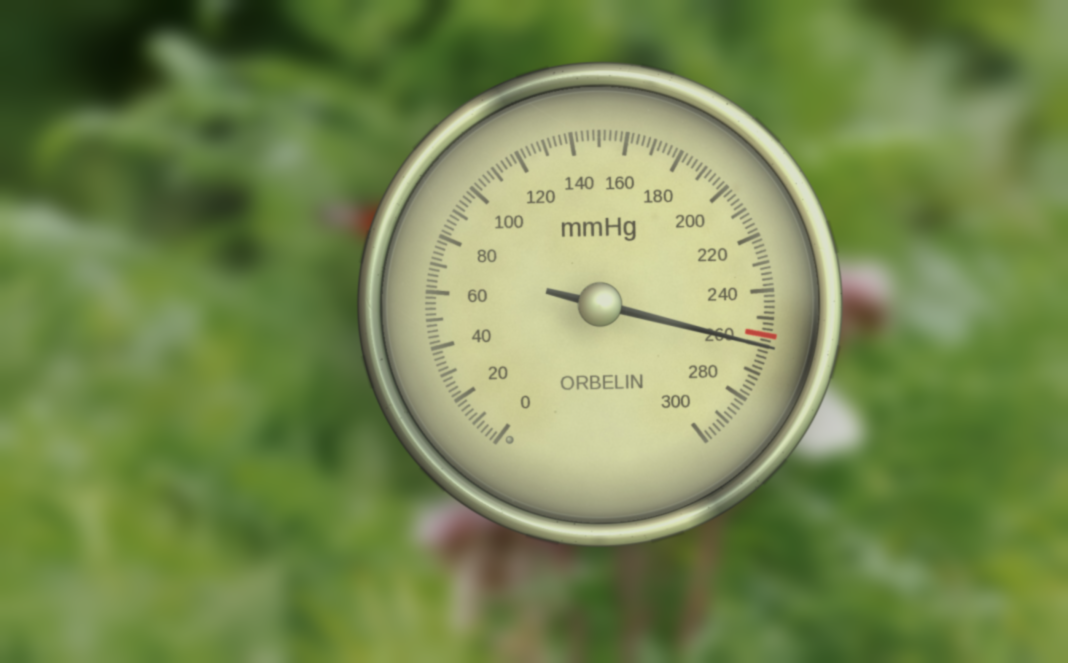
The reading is {"value": 260, "unit": "mmHg"}
